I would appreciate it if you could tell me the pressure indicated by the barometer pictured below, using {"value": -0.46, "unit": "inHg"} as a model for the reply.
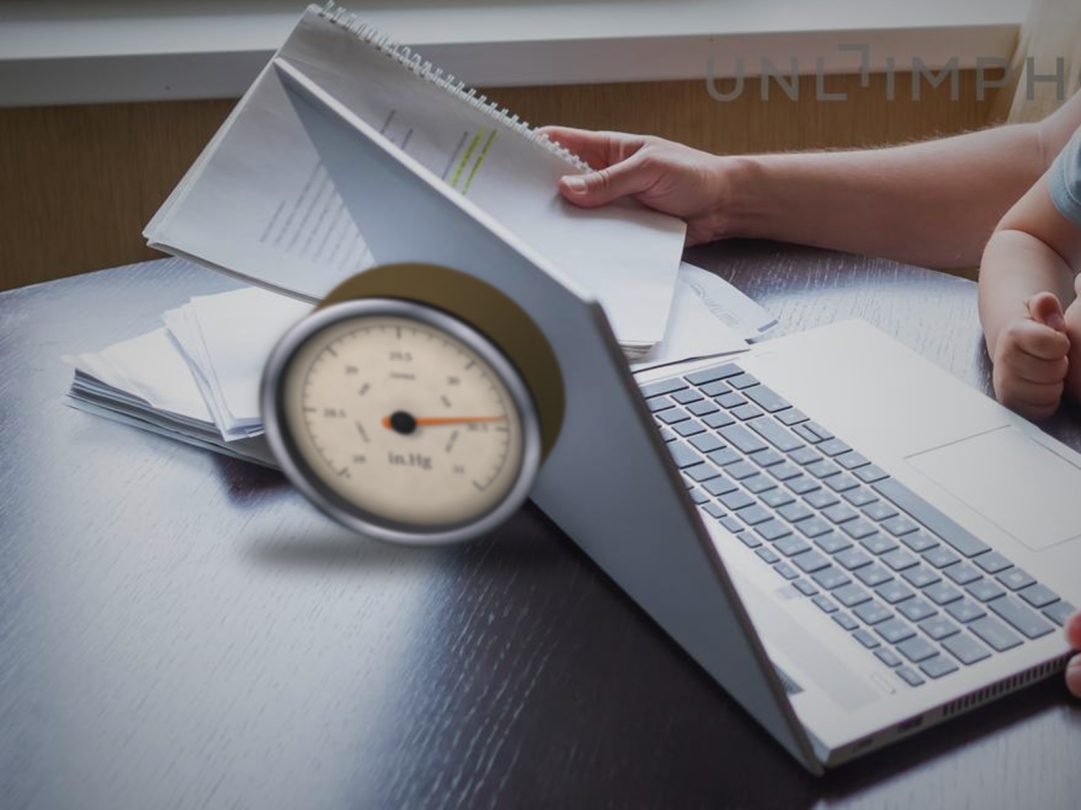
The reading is {"value": 30.4, "unit": "inHg"}
